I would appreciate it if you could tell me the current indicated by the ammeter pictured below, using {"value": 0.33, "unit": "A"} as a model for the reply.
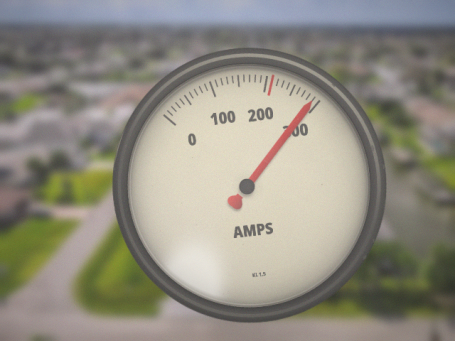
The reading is {"value": 290, "unit": "A"}
